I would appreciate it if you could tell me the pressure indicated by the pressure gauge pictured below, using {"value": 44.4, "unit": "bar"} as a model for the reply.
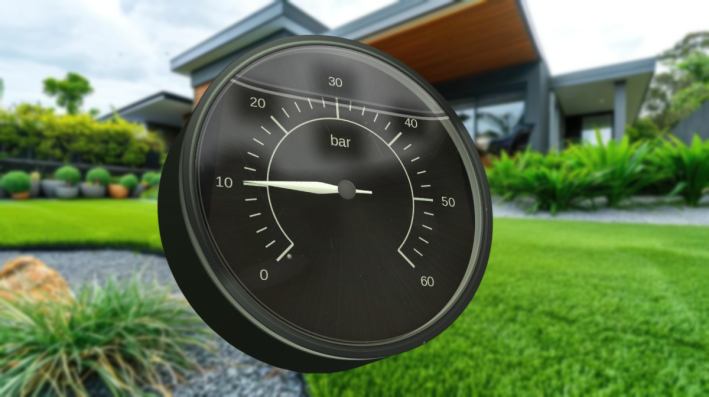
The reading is {"value": 10, "unit": "bar"}
